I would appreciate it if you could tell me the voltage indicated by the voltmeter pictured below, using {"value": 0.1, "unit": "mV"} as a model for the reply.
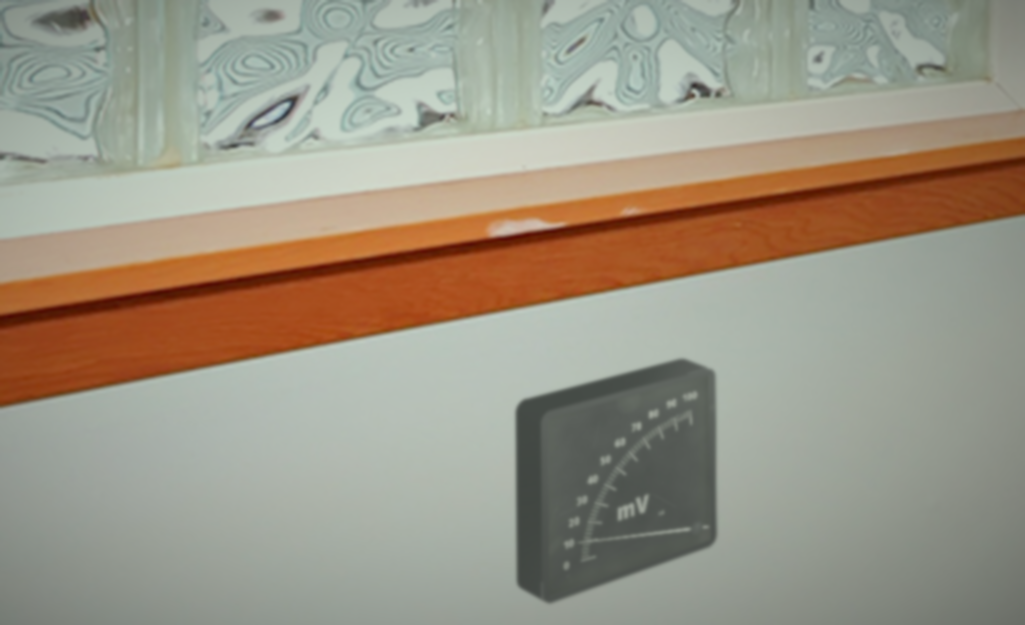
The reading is {"value": 10, "unit": "mV"}
